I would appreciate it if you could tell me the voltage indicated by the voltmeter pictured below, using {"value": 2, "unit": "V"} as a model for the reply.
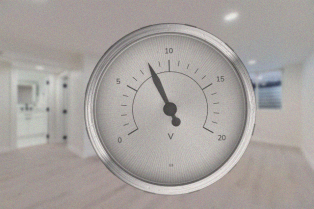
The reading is {"value": 8, "unit": "V"}
